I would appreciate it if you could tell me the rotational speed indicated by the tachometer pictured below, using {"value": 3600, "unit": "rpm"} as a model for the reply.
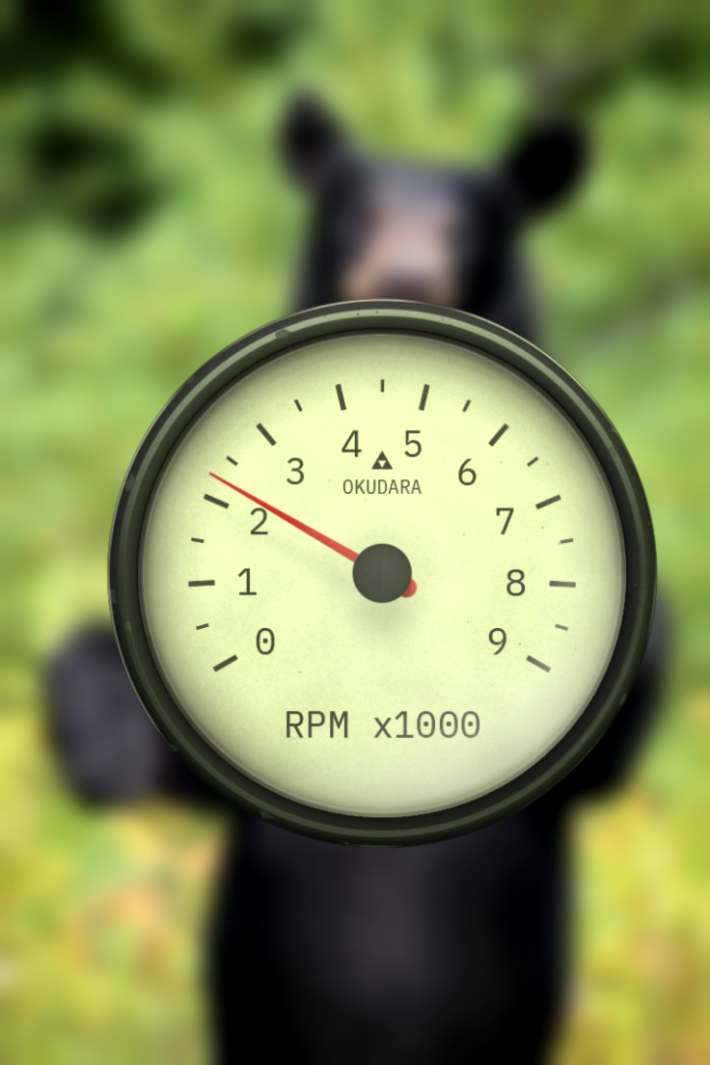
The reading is {"value": 2250, "unit": "rpm"}
